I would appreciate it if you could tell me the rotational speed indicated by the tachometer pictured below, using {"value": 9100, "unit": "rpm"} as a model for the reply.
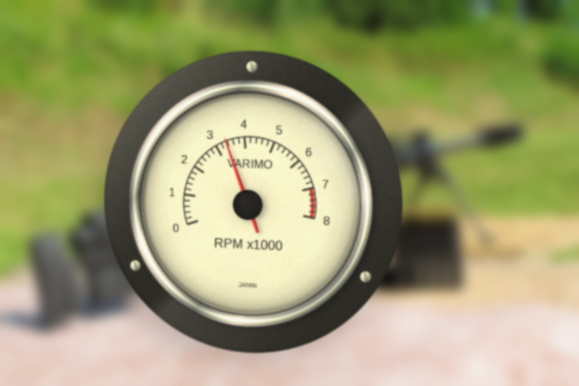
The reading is {"value": 3400, "unit": "rpm"}
